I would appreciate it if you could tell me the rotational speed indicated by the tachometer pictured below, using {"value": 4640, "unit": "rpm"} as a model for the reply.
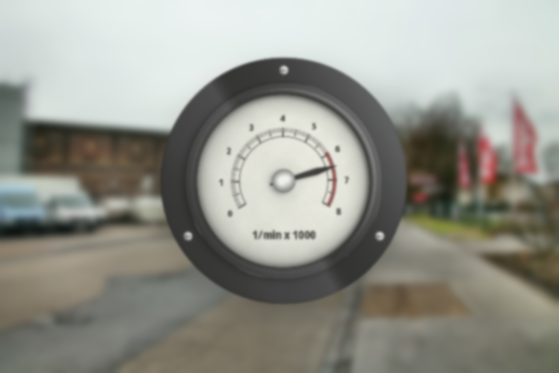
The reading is {"value": 6500, "unit": "rpm"}
